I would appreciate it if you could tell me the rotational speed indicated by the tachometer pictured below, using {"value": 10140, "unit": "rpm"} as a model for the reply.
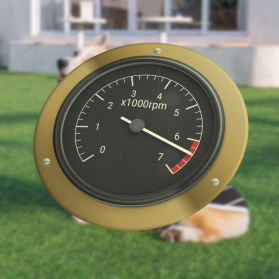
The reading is {"value": 6400, "unit": "rpm"}
